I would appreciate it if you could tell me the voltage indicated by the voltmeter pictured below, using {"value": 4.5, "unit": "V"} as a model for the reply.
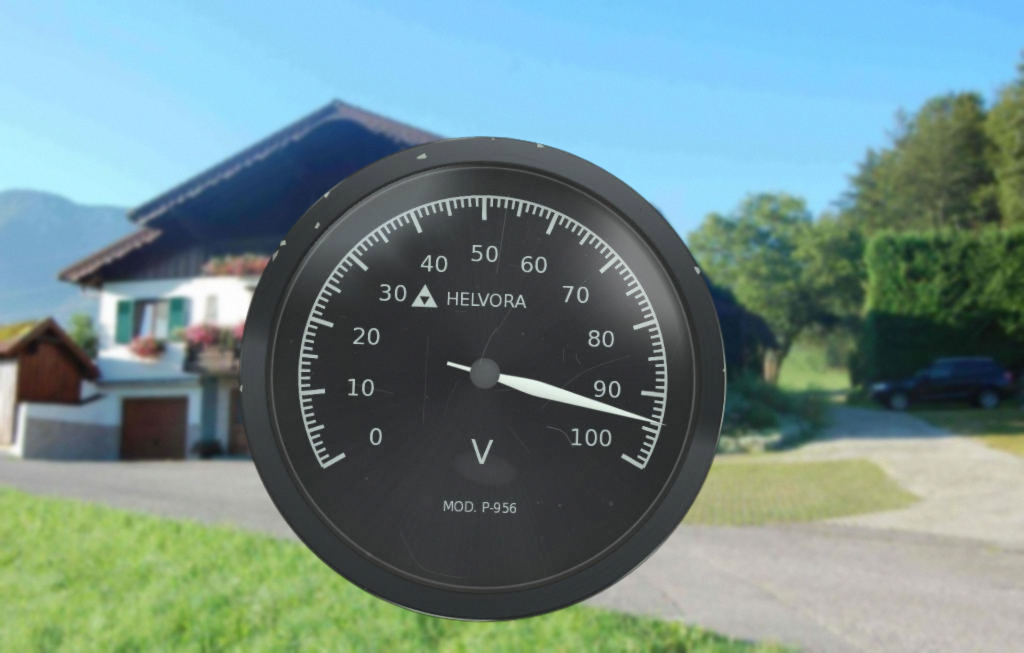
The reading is {"value": 94, "unit": "V"}
